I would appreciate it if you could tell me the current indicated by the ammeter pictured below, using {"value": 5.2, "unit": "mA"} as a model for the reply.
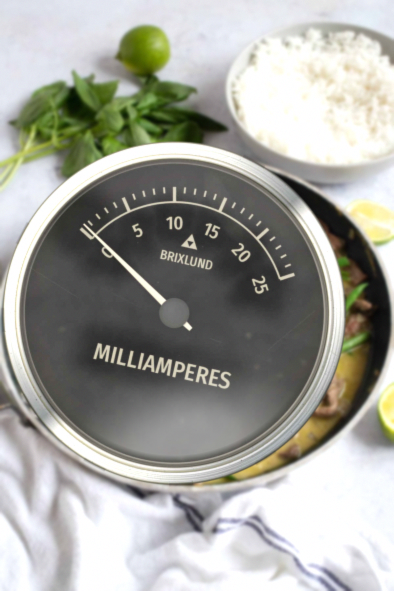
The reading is {"value": 0.5, "unit": "mA"}
